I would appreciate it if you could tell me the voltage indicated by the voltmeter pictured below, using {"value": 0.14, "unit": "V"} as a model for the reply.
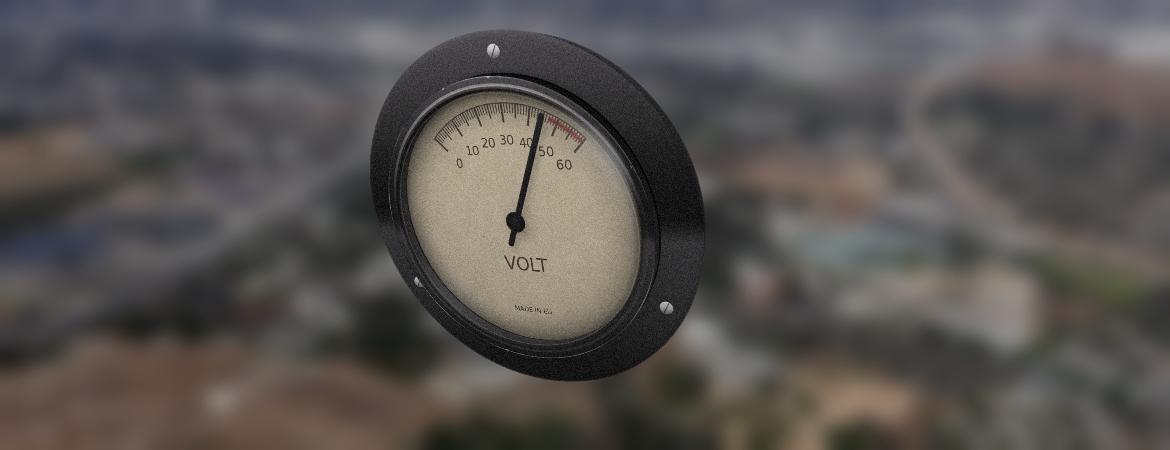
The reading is {"value": 45, "unit": "V"}
